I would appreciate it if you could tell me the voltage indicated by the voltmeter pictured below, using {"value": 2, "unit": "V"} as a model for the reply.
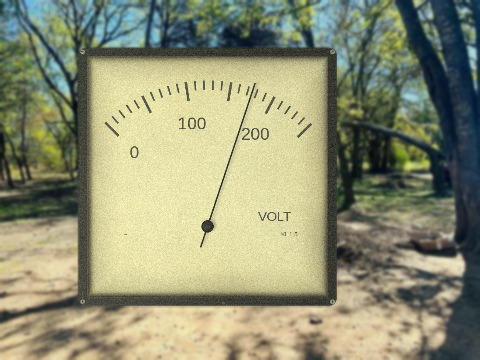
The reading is {"value": 175, "unit": "V"}
